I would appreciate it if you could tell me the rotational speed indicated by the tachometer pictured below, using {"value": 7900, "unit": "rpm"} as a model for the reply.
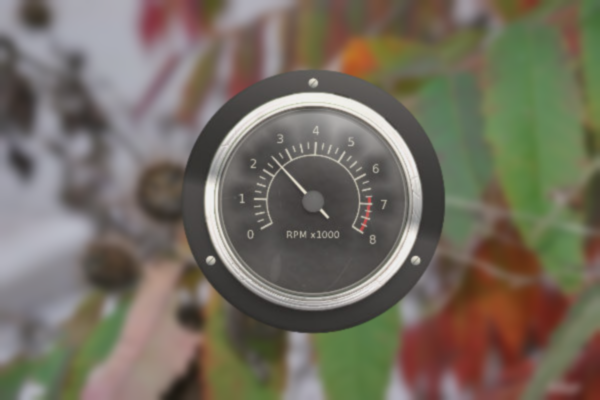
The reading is {"value": 2500, "unit": "rpm"}
